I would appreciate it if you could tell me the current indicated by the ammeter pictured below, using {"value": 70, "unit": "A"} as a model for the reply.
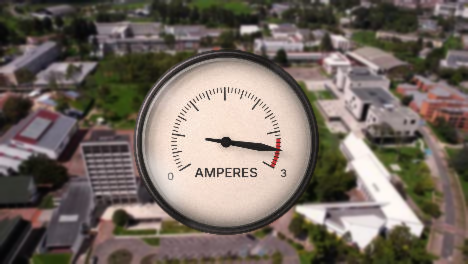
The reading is {"value": 2.75, "unit": "A"}
